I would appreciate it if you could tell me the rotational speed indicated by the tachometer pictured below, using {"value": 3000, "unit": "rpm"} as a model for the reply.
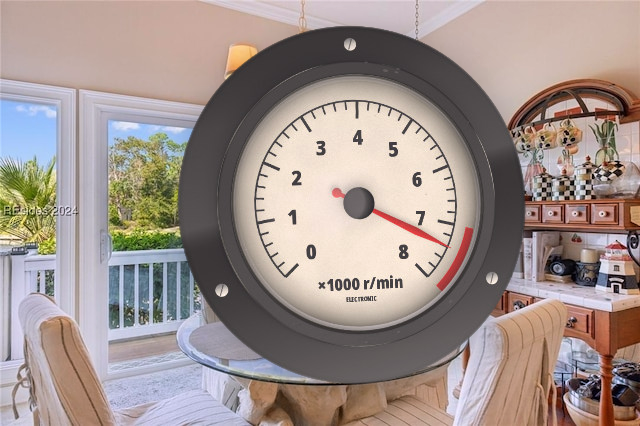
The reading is {"value": 7400, "unit": "rpm"}
